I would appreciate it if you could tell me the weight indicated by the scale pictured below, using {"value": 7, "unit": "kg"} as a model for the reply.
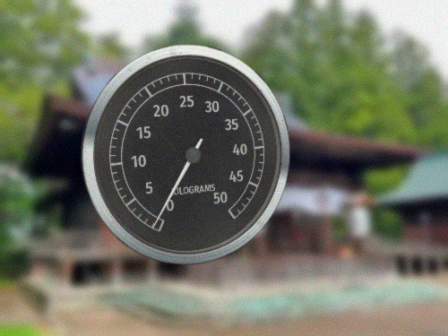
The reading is {"value": 1, "unit": "kg"}
